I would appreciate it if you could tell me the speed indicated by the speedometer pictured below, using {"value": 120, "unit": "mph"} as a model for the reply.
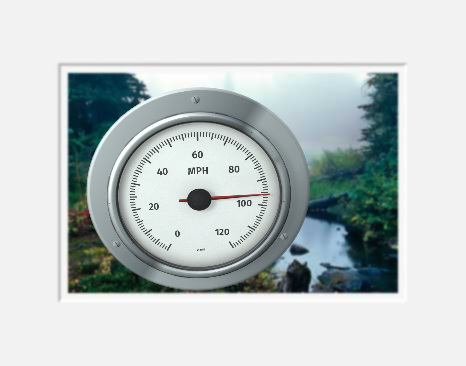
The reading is {"value": 95, "unit": "mph"}
